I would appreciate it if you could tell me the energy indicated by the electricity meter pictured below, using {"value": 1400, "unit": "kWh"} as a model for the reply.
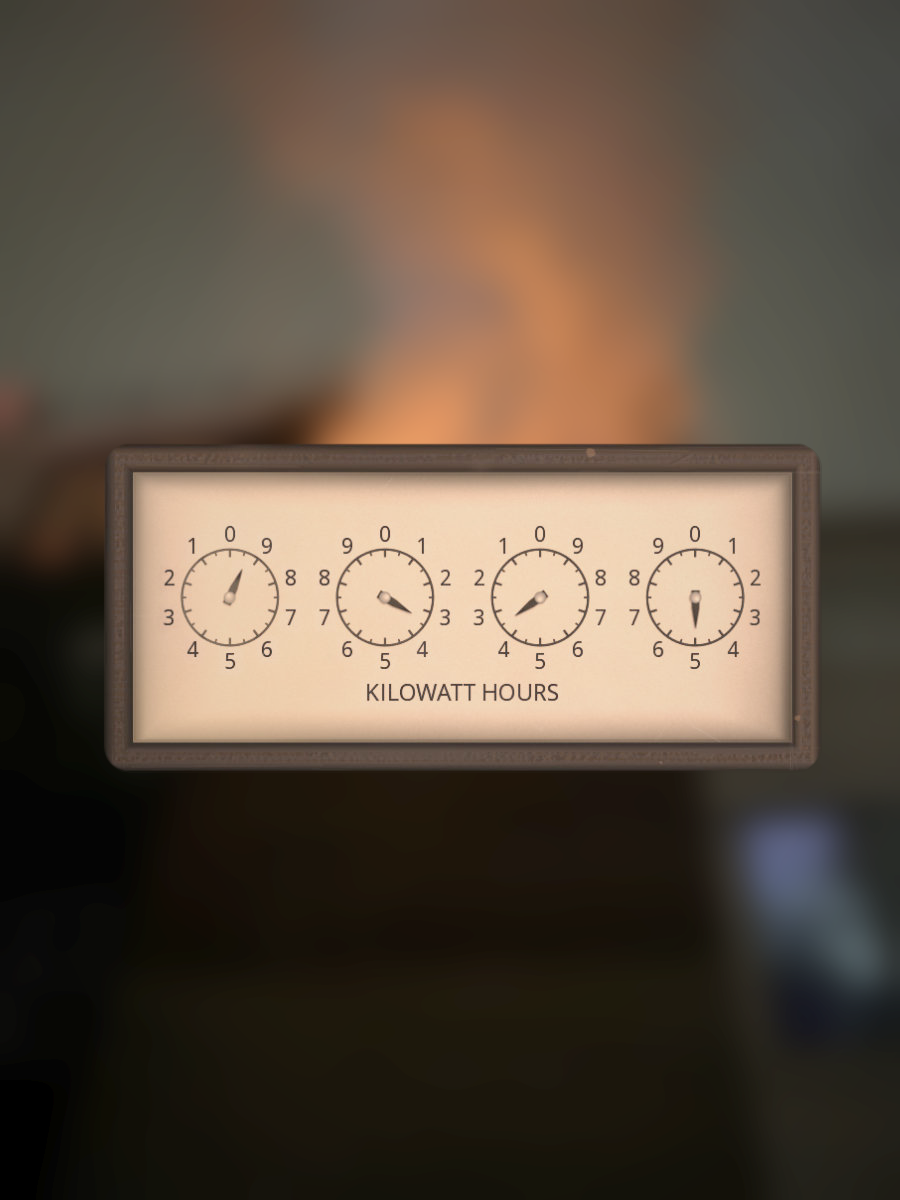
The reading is {"value": 9335, "unit": "kWh"}
